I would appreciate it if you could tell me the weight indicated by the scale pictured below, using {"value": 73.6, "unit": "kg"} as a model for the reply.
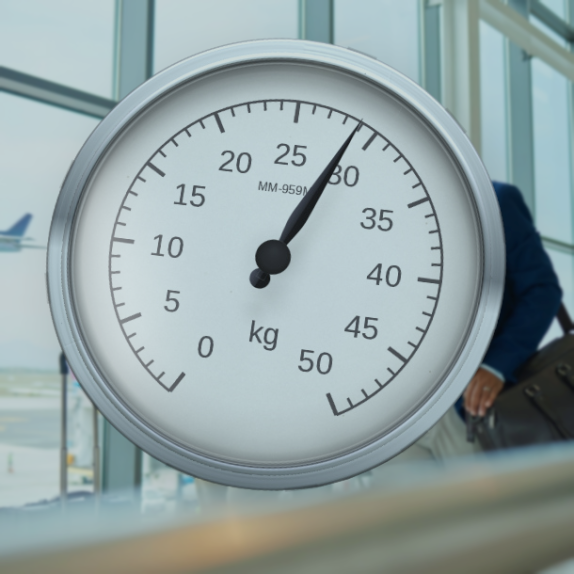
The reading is {"value": 29, "unit": "kg"}
